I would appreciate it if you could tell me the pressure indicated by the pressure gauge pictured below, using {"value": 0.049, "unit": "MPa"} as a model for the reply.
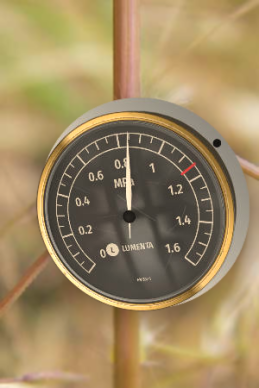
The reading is {"value": 0.85, "unit": "MPa"}
